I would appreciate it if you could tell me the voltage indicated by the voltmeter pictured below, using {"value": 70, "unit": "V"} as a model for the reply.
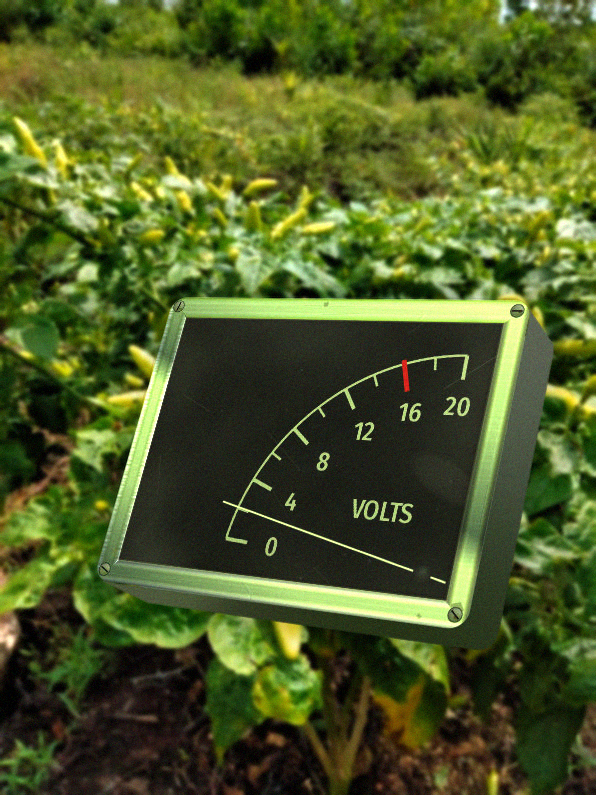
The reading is {"value": 2, "unit": "V"}
